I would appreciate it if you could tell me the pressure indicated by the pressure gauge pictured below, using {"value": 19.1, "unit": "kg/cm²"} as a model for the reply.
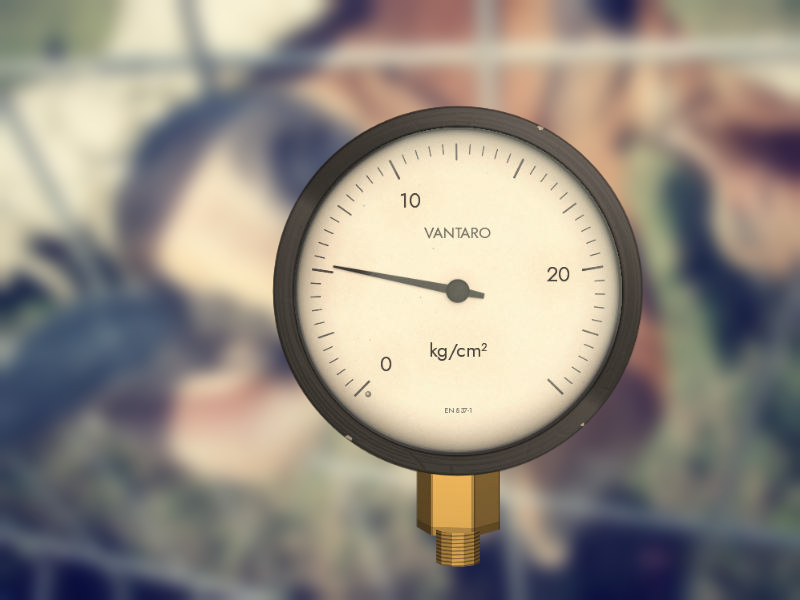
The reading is {"value": 5.25, "unit": "kg/cm²"}
